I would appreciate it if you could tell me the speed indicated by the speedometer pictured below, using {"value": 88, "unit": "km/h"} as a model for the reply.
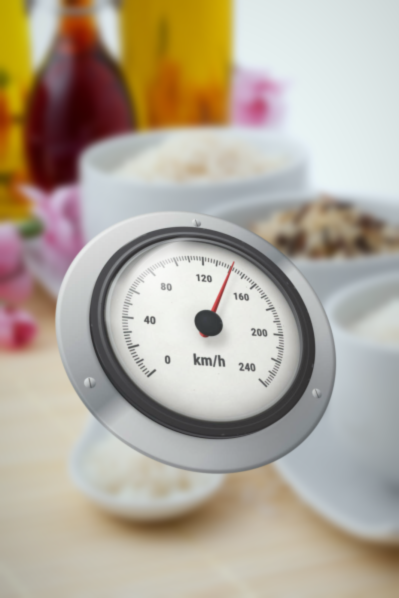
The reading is {"value": 140, "unit": "km/h"}
